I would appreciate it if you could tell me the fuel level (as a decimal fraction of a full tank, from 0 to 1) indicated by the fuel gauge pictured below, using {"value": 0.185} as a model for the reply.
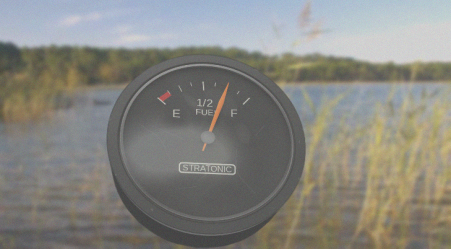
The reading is {"value": 0.75}
